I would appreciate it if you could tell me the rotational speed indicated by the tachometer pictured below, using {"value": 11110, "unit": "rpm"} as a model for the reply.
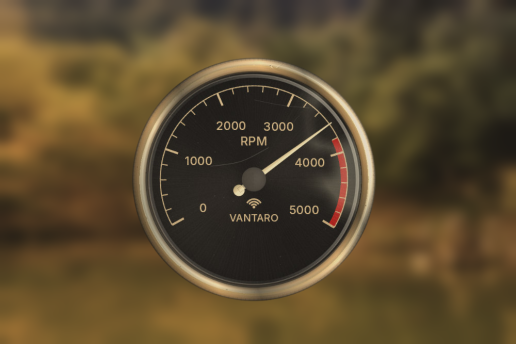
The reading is {"value": 3600, "unit": "rpm"}
